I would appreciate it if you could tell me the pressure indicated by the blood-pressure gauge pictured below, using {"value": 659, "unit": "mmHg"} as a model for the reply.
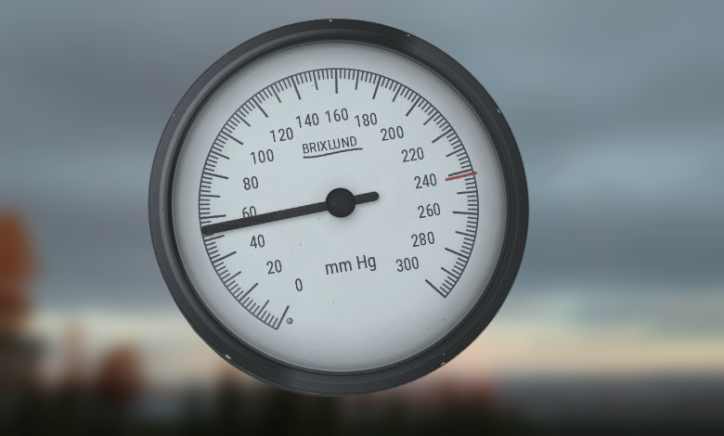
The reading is {"value": 54, "unit": "mmHg"}
